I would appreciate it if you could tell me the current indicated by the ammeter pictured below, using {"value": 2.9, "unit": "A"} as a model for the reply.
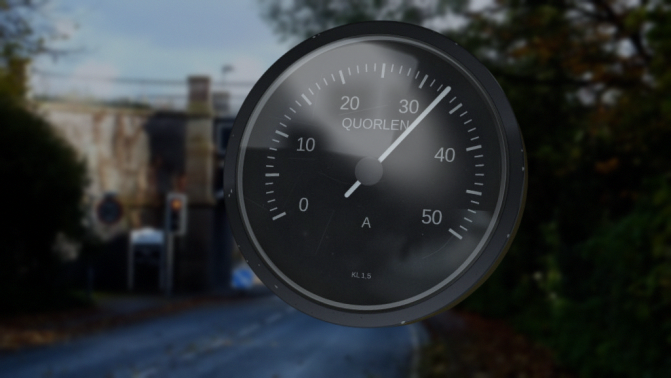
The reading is {"value": 33, "unit": "A"}
